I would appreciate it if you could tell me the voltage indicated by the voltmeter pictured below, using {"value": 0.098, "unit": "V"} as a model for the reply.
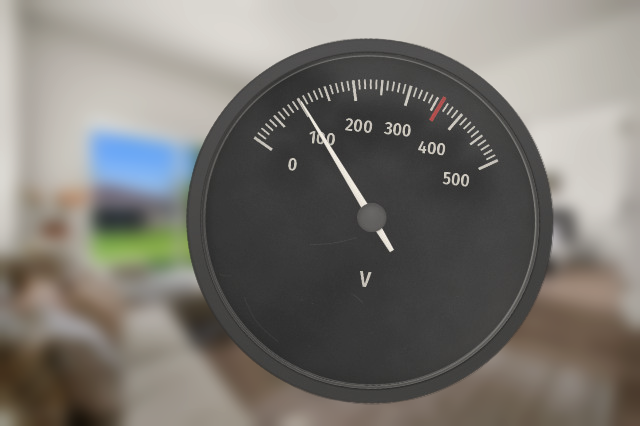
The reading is {"value": 100, "unit": "V"}
